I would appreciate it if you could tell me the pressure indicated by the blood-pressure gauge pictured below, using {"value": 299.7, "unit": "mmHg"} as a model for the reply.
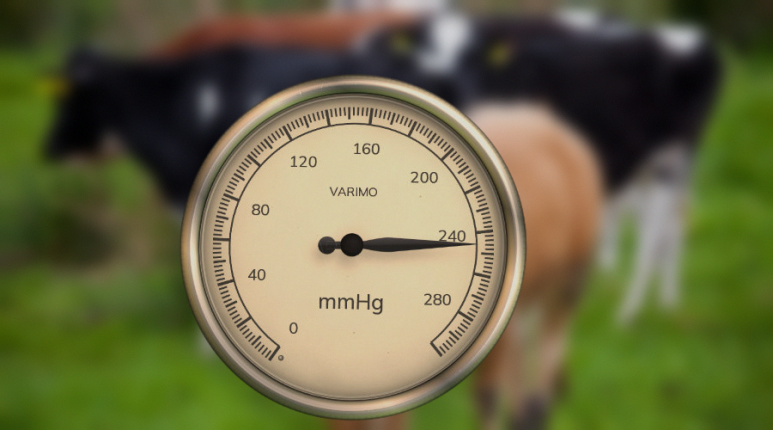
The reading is {"value": 246, "unit": "mmHg"}
